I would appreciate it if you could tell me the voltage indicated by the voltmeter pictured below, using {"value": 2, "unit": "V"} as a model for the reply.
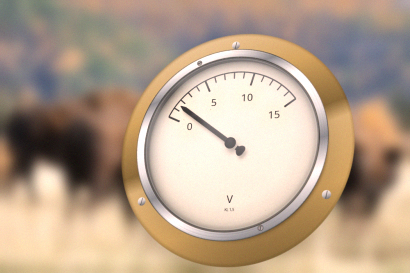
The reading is {"value": 1.5, "unit": "V"}
